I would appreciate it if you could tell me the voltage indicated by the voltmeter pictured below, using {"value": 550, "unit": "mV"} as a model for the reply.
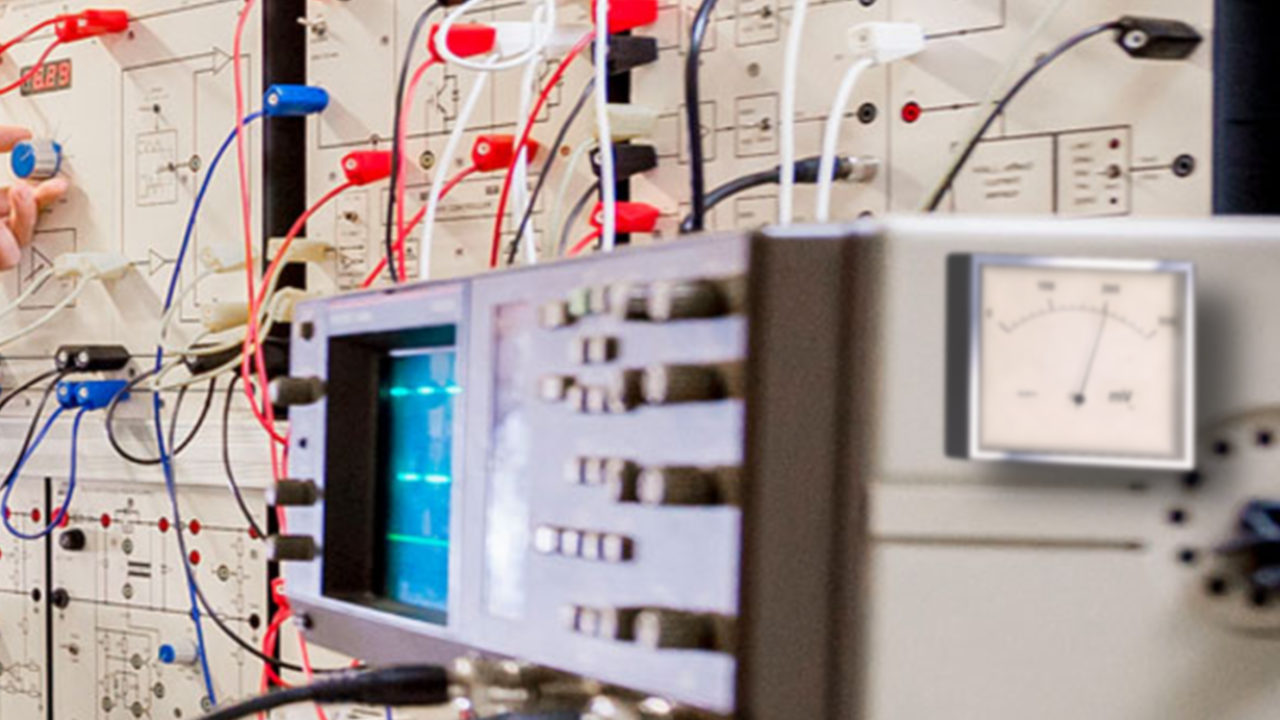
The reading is {"value": 200, "unit": "mV"}
